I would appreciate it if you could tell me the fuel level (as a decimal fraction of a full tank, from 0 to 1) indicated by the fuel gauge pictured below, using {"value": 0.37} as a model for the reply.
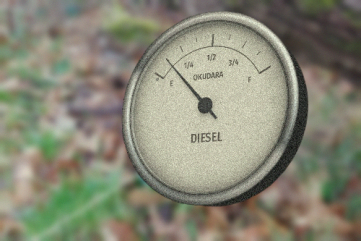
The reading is {"value": 0.125}
